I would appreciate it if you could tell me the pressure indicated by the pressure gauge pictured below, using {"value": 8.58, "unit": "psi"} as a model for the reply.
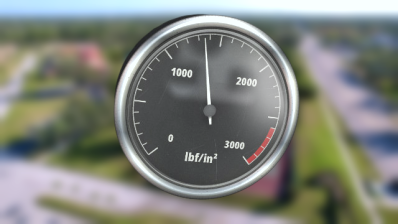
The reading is {"value": 1350, "unit": "psi"}
